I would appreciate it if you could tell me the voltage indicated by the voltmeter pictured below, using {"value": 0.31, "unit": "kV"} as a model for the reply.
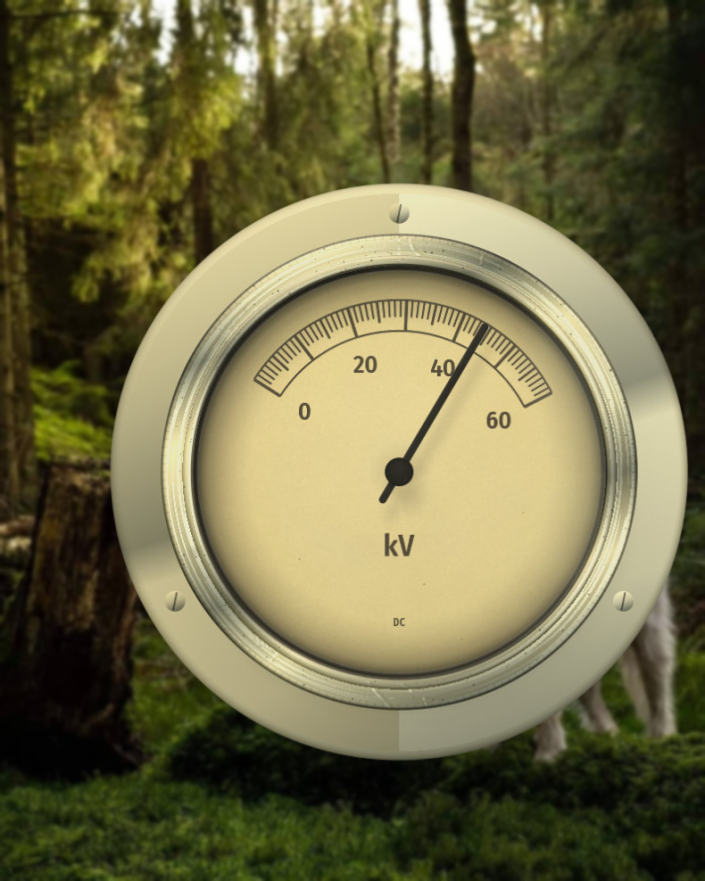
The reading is {"value": 44, "unit": "kV"}
